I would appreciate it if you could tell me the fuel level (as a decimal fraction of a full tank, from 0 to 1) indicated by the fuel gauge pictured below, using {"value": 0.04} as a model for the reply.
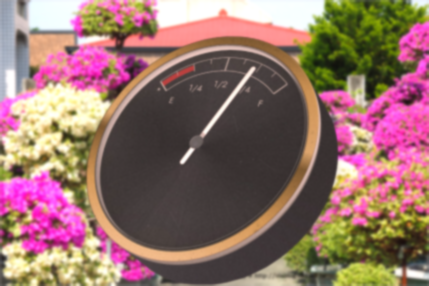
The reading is {"value": 0.75}
